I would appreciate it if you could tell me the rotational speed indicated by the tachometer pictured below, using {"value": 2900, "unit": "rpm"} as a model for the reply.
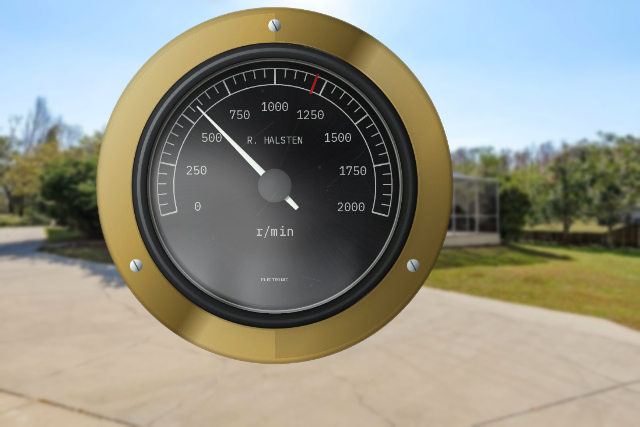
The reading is {"value": 575, "unit": "rpm"}
